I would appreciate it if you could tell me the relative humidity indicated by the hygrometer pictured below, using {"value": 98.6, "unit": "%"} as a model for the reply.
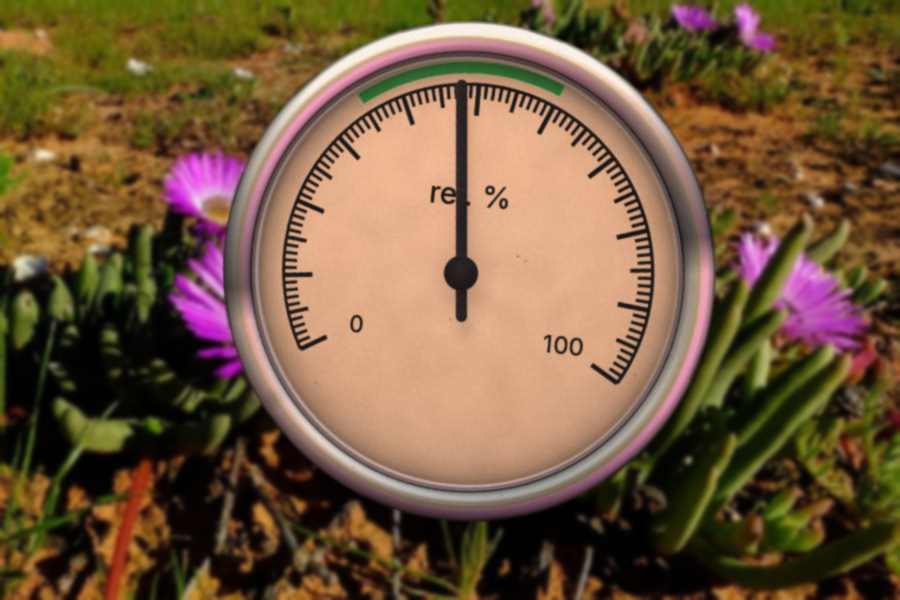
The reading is {"value": 48, "unit": "%"}
